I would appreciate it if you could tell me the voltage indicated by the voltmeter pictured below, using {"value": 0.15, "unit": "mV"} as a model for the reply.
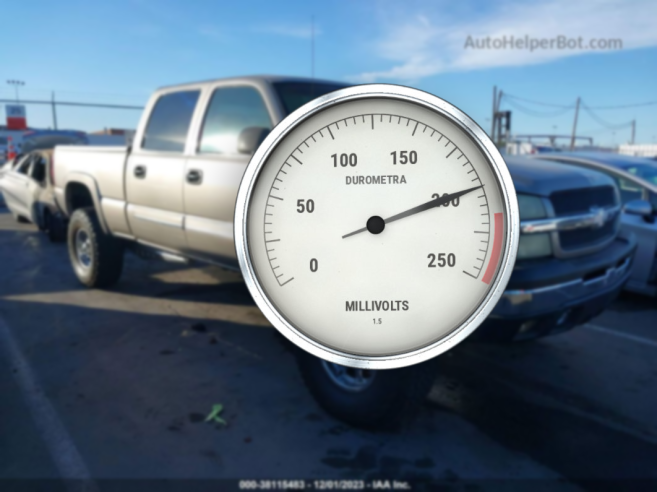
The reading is {"value": 200, "unit": "mV"}
